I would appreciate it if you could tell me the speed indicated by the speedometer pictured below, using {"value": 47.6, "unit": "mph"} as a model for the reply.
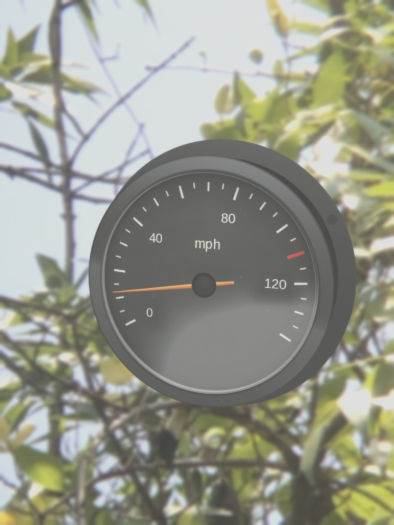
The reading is {"value": 12.5, "unit": "mph"}
